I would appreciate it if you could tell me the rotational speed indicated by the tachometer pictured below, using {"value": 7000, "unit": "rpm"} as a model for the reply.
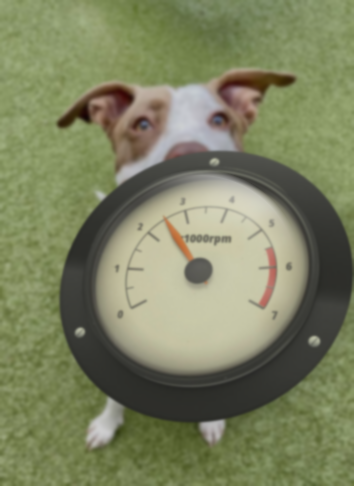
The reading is {"value": 2500, "unit": "rpm"}
